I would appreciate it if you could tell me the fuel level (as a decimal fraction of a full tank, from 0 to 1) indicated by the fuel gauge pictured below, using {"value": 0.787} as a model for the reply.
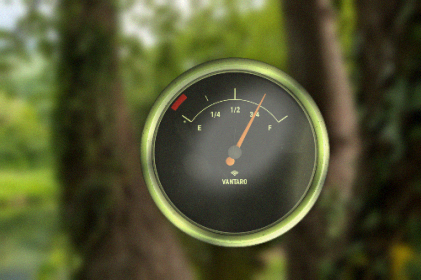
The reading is {"value": 0.75}
